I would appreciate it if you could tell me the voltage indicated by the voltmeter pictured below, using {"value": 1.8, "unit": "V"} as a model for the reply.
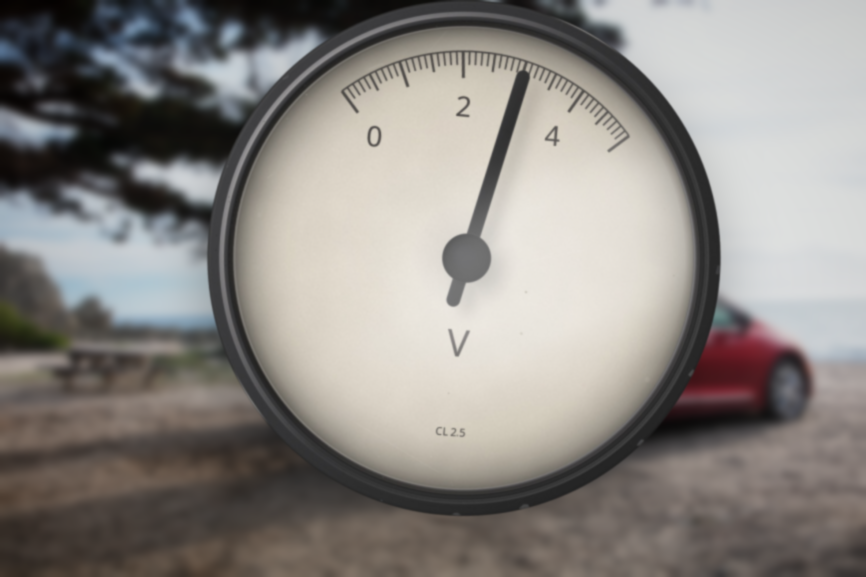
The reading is {"value": 3, "unit": "V"}
